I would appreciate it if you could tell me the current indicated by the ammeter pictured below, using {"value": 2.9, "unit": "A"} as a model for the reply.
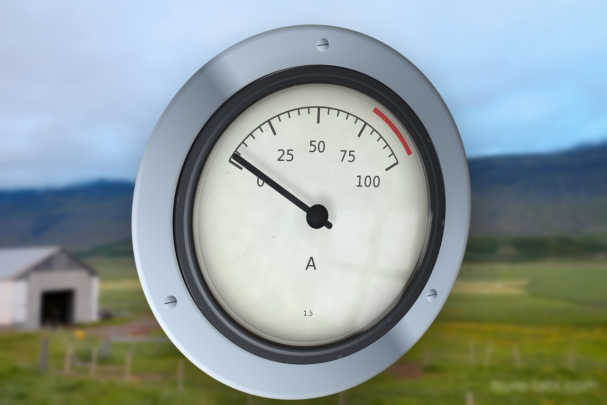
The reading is {"value": 2.5, "unit": "A"}
